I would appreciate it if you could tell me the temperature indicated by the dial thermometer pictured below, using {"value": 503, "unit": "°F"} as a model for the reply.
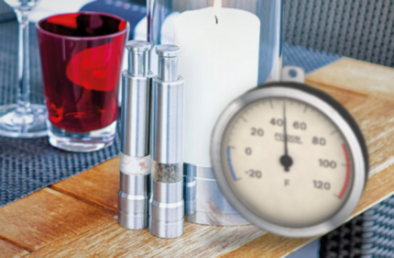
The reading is {"value": 48, "unit": "°F"}
